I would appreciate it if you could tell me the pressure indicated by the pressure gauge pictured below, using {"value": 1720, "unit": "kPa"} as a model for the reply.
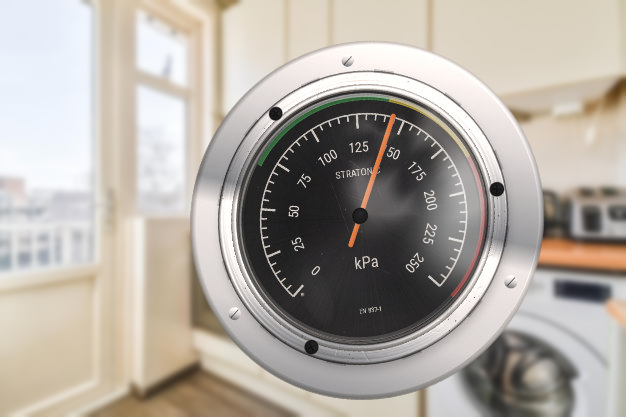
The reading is {"value": 145, "unit": "kPa"}
